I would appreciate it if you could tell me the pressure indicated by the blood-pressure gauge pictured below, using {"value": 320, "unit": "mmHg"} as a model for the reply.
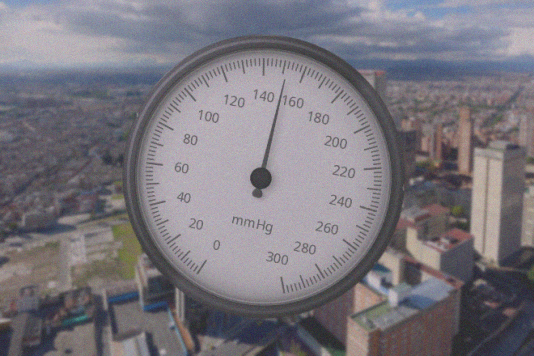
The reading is {"value": 152, "unit": "mmHg"}
